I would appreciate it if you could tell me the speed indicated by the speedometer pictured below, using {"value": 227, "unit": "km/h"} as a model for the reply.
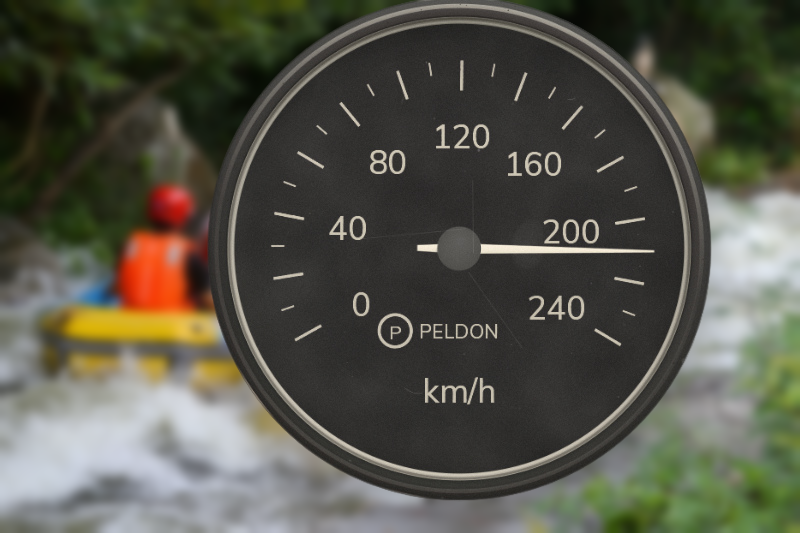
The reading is {"value": 210, "unit": "km/h"}
